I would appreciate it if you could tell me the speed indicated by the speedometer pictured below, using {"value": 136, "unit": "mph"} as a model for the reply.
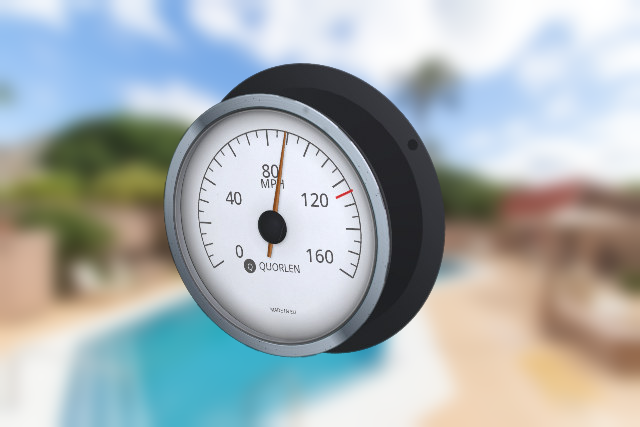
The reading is {"value": 90, "unit": "mph"}
